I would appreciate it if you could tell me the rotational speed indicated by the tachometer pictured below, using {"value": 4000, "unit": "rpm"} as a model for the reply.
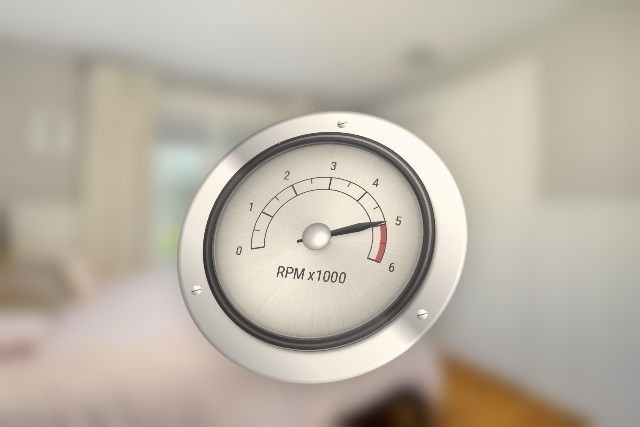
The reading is {"value": 5000, "unit": "rpm"}
